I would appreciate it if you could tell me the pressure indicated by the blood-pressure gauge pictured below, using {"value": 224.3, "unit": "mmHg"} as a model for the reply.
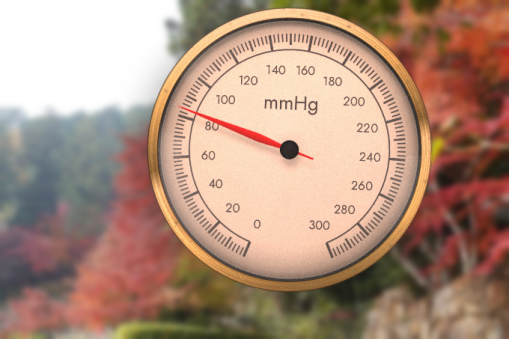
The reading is {"value": 84, "unit": "mmHg"}
